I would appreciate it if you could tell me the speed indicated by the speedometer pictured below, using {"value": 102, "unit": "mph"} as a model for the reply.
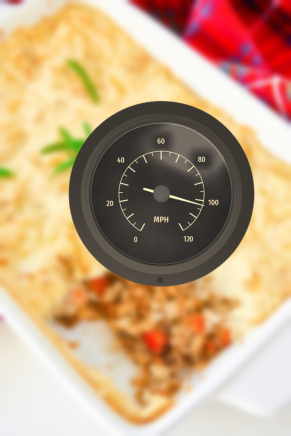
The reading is {"value": 102.5, "unit": "mph"}
